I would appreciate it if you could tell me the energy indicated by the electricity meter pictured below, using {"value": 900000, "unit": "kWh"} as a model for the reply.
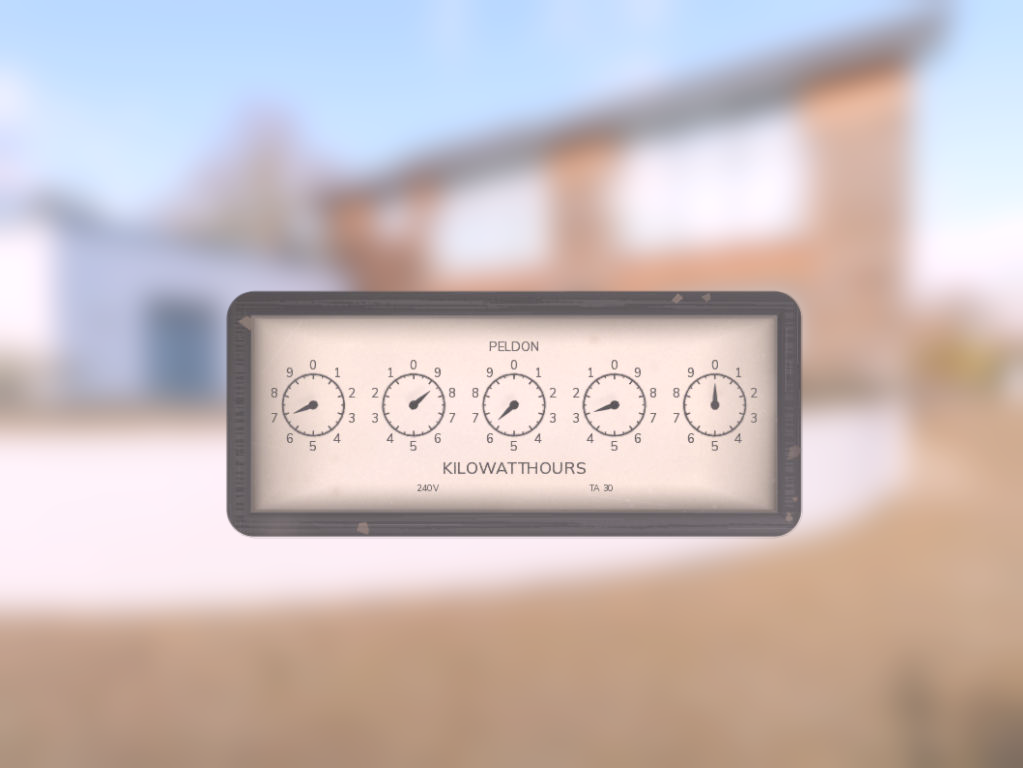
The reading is {"value": 68630, "unit": "kWh"}
